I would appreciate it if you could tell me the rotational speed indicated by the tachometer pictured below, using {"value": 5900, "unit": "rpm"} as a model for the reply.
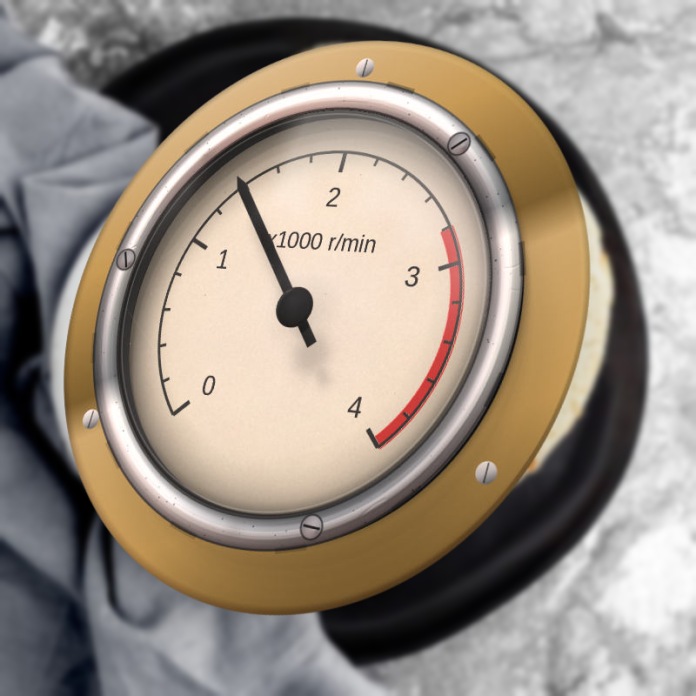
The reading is {"value": 1400, "unit": "rpm"}
